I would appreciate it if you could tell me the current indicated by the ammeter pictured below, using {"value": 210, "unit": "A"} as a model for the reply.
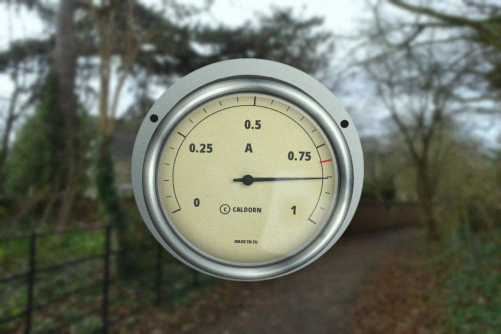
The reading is {"value": 0.85, "unit": "A"}
